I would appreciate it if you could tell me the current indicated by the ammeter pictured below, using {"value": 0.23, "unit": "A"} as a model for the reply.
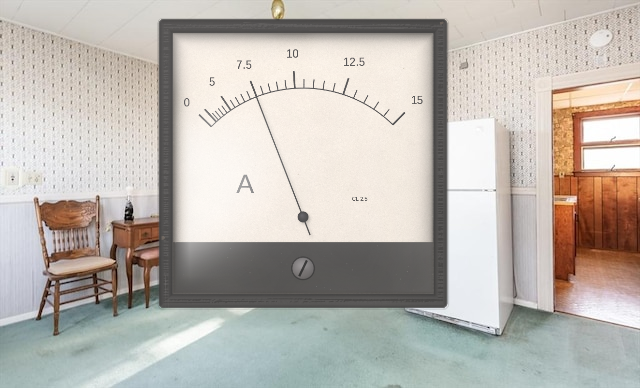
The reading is {"value": 7.5, "unit": "A"}
